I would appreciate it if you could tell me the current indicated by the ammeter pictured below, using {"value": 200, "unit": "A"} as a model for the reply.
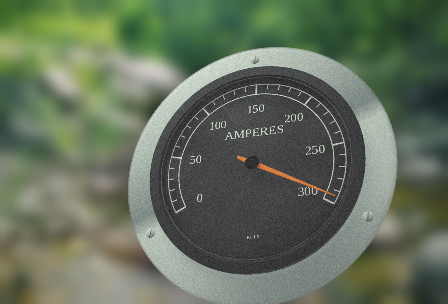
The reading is {"value": 295, "unit": "A"}
